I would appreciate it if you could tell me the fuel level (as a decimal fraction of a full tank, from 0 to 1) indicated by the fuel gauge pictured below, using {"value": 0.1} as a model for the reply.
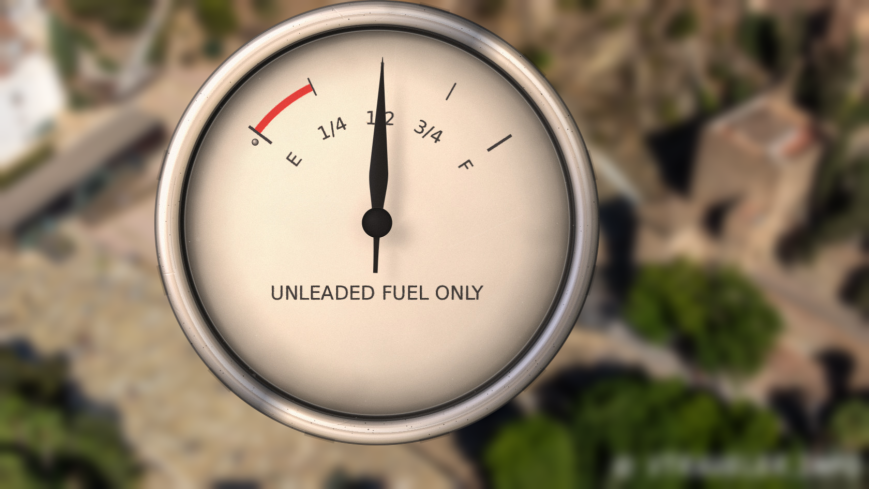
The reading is {"value": 0.5}
